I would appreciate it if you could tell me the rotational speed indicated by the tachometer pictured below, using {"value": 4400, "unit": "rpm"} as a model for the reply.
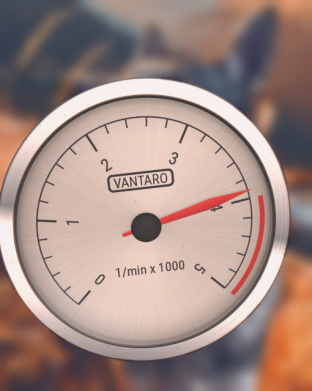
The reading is {"value": 3900, "unit": "rpm"}
